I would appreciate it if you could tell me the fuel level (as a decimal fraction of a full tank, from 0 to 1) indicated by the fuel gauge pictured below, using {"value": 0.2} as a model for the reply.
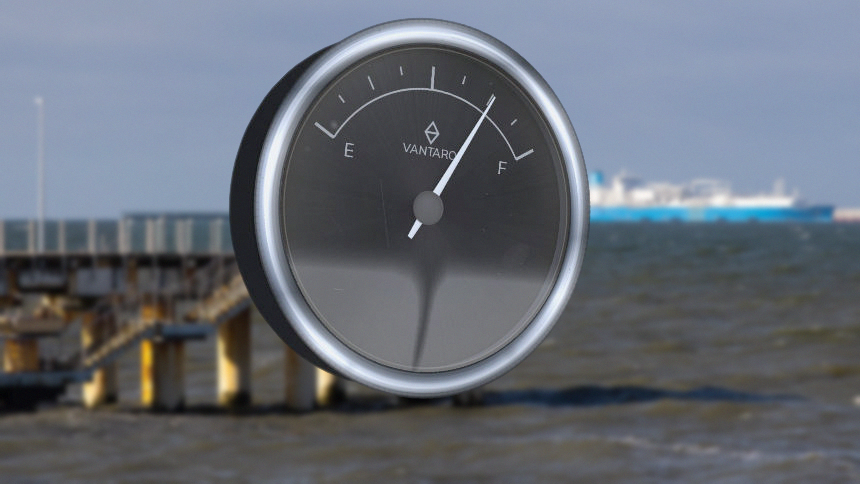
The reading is {"value": 0.75}
